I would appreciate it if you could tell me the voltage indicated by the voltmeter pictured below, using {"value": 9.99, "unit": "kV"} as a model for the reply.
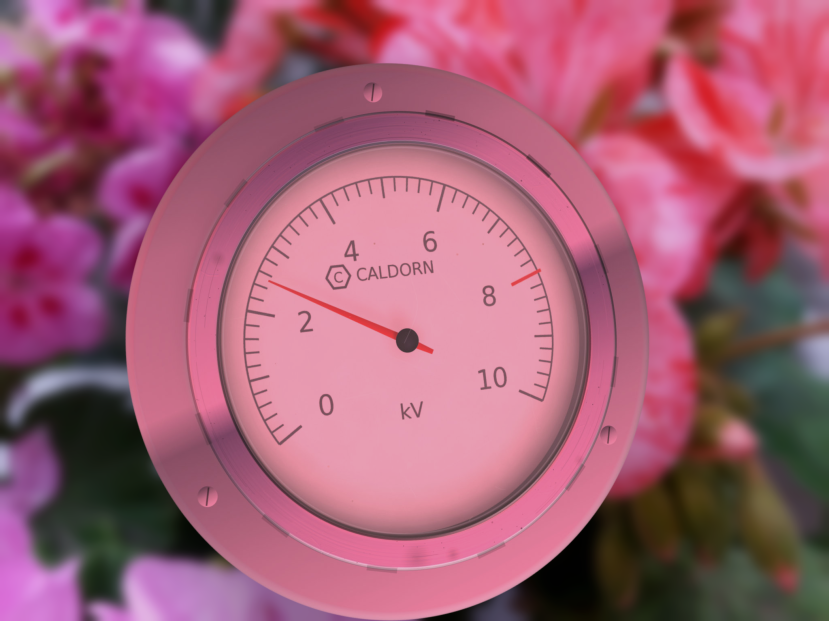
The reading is {"value": 2.5, "unit": "kV"}
